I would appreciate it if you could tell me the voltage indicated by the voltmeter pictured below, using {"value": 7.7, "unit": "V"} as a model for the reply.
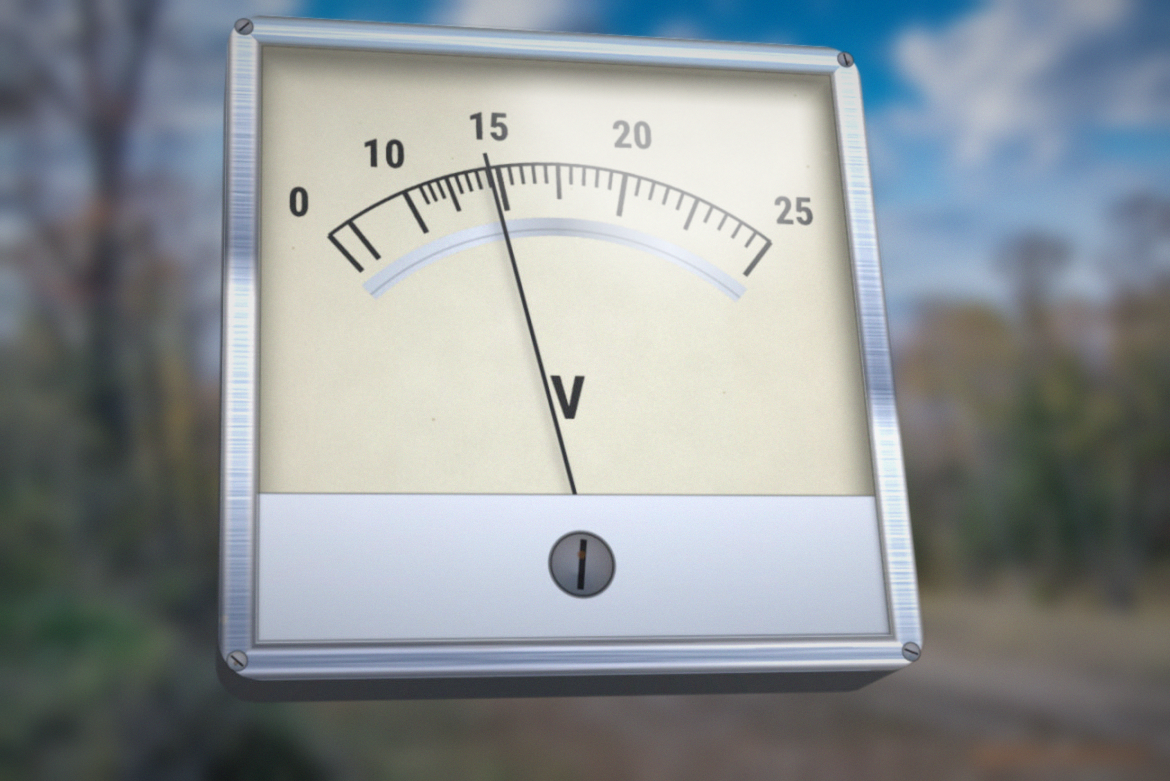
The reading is {"value": 14.5, "unit": "V"}
